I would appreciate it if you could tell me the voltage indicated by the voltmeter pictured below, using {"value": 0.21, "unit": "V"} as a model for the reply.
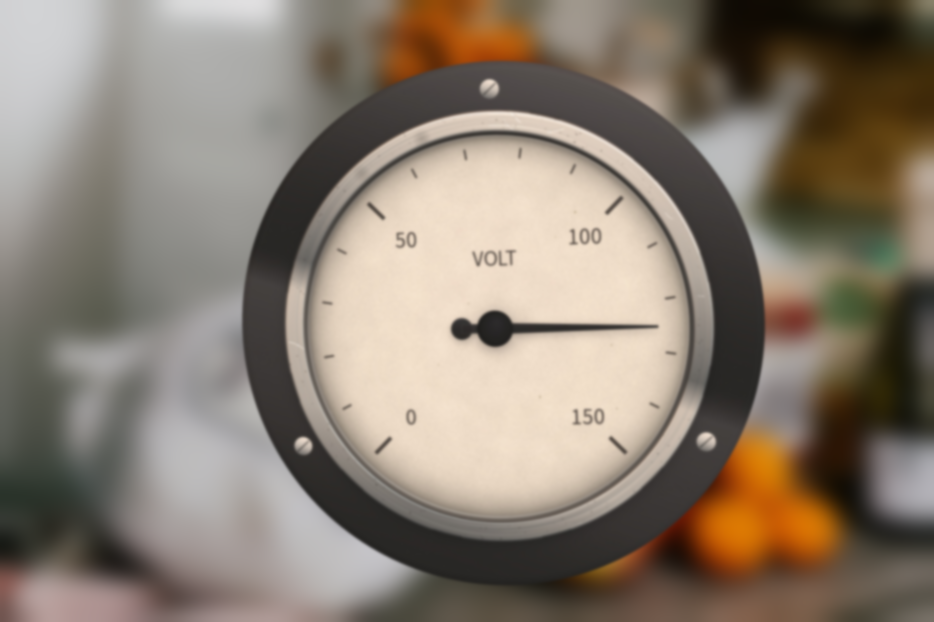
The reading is {"value": 125, "unit": "V"}
